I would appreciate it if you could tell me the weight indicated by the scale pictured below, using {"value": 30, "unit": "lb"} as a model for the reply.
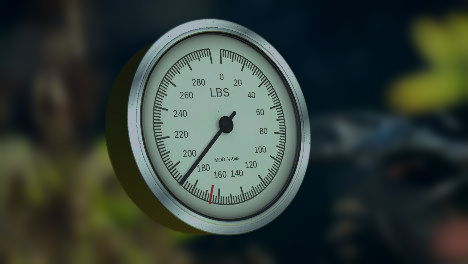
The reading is {"value": 190, "unit": "lb"}
